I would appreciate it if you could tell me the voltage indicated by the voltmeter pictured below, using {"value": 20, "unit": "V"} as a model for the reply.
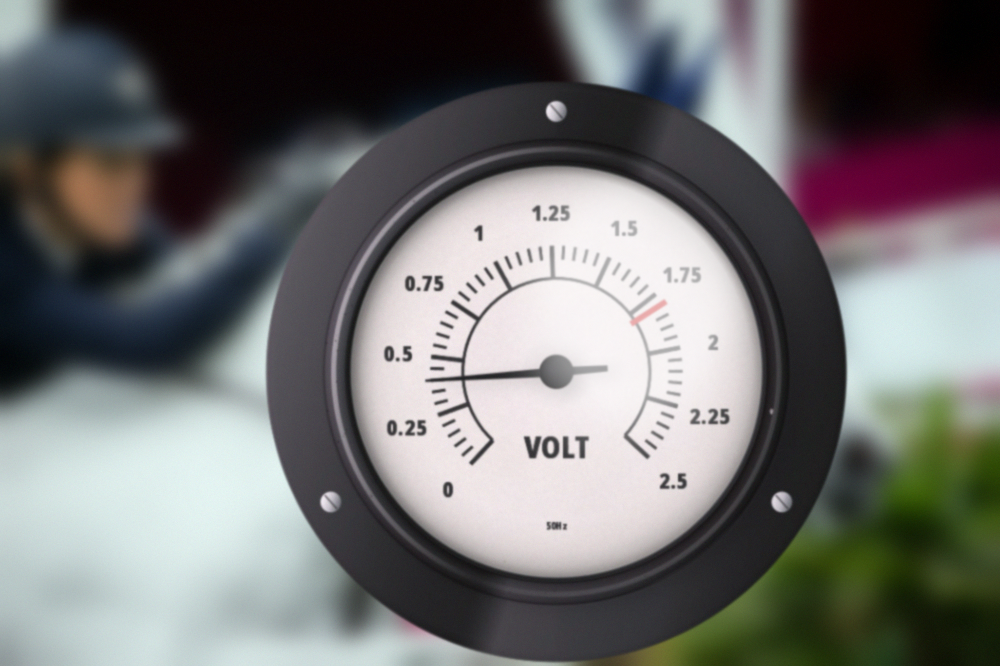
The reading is {"value": 0.4, "unit": "V"}
